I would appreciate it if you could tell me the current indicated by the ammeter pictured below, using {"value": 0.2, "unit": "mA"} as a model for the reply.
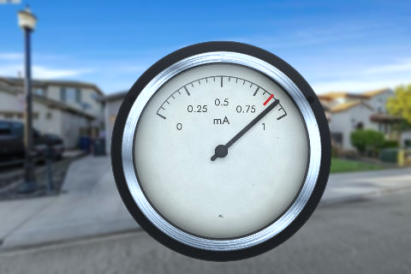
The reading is {"value": 0.9, "unit": "mA"}
